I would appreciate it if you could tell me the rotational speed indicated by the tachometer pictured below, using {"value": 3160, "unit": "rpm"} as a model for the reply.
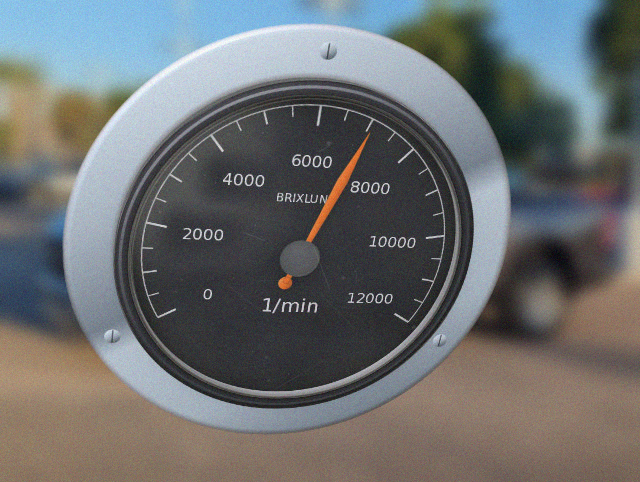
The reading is {"value": 7000, "unit": "rpm"}
